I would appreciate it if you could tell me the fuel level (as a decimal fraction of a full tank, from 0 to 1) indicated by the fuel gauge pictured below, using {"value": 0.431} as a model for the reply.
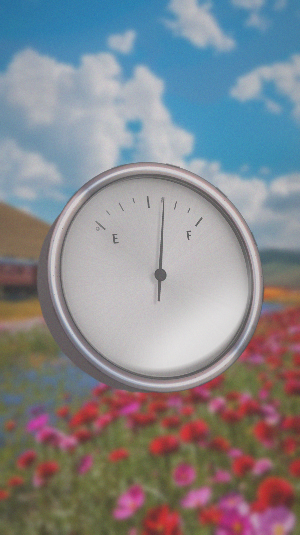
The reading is {"value": 0.625}
